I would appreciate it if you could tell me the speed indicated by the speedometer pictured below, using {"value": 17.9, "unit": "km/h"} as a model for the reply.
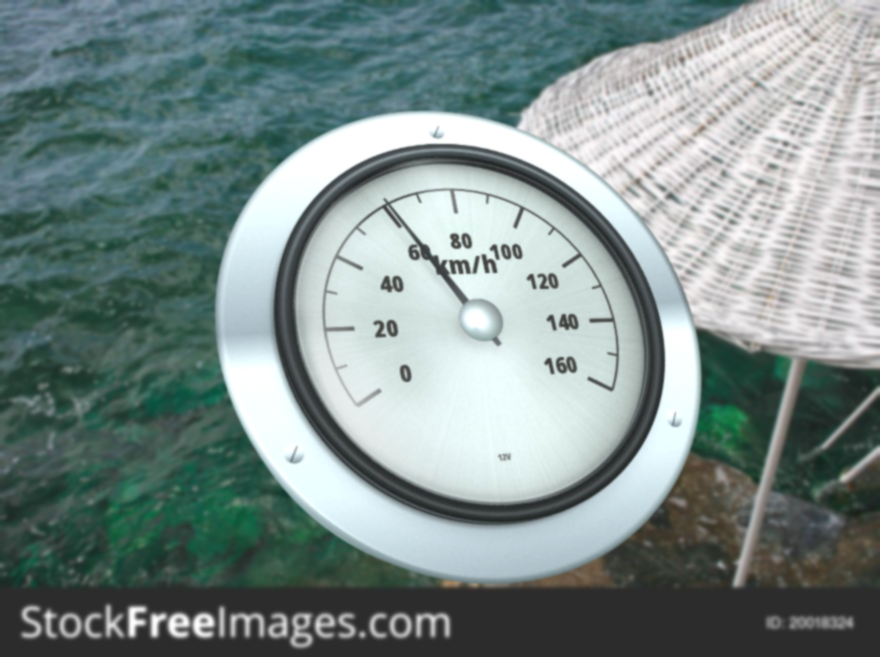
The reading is {"value": 60, "unit": "km/h"}
